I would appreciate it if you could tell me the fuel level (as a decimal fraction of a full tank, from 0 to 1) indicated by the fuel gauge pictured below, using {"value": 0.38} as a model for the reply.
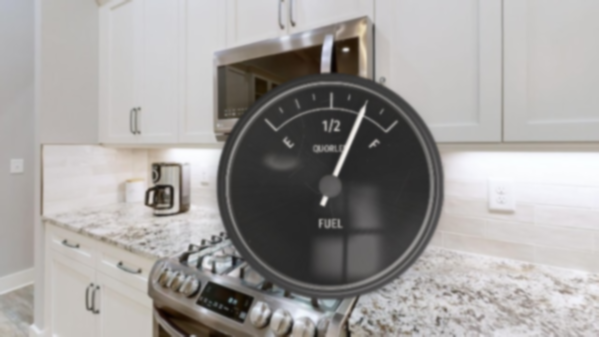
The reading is {"value": 0.75}
